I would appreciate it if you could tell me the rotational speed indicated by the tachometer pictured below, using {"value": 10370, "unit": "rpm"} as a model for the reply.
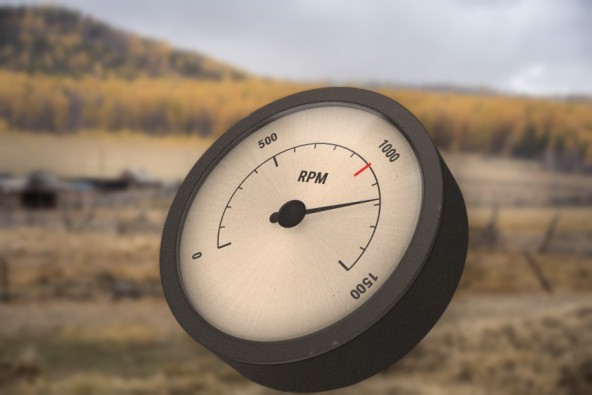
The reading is {"value": 1200, "unit": "rpm"}
